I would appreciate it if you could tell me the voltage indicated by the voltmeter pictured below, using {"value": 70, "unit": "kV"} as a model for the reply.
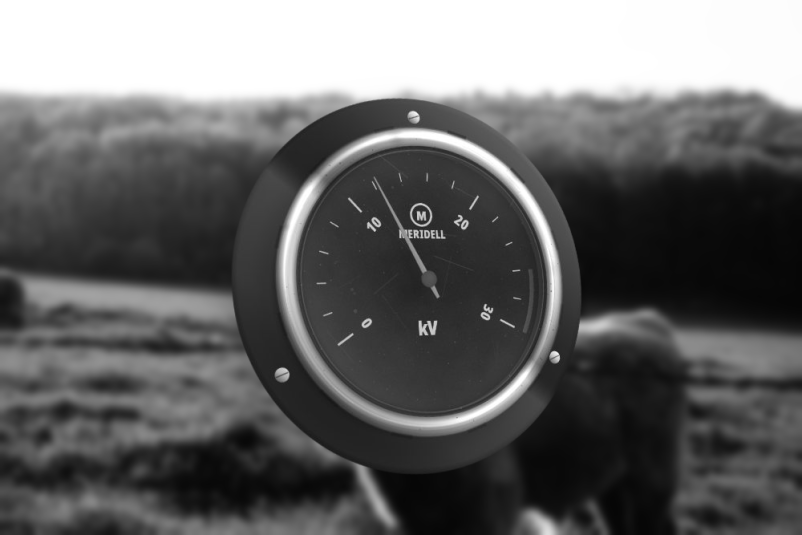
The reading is {"value": 12, "unit": "kV"}
